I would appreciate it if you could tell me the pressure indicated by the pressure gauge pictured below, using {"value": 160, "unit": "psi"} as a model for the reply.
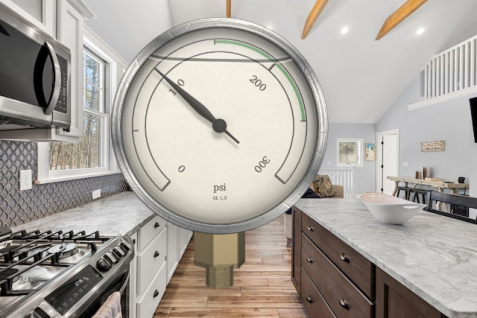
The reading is {"value": 100, "unit": "psi"}
